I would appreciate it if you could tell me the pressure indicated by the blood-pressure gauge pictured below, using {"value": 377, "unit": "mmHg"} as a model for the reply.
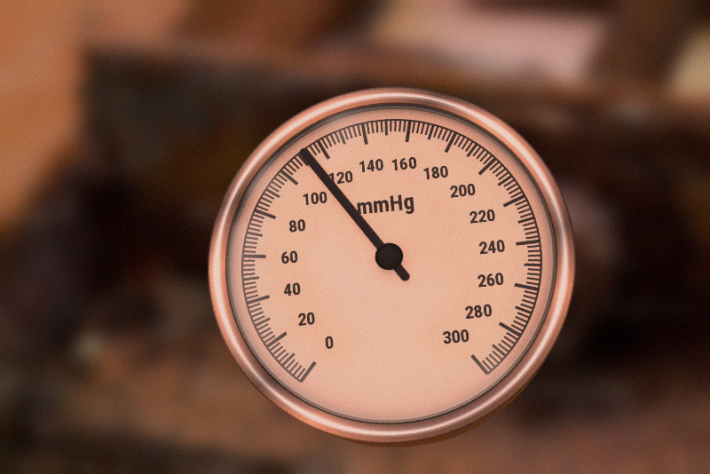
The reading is {"value": 112, "unit": "mmHg"}
